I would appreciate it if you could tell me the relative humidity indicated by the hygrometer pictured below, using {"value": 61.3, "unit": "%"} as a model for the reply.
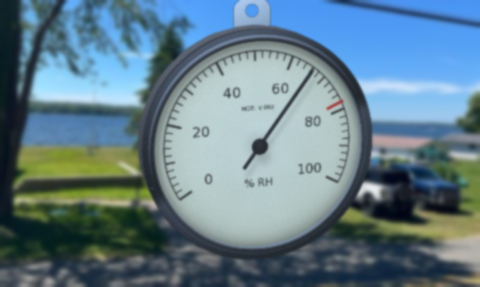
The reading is {"value": 66, "unit": "%"}
